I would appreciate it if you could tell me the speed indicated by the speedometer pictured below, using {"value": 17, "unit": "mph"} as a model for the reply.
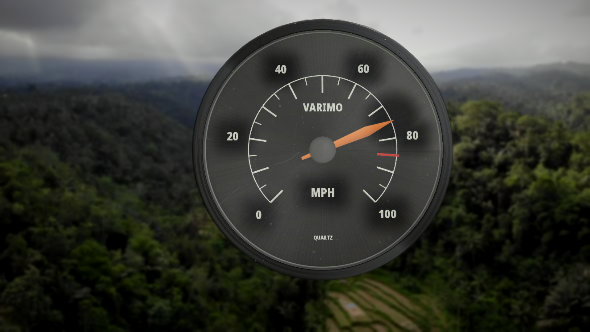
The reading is {"value": 75, "unit": "mph"}
